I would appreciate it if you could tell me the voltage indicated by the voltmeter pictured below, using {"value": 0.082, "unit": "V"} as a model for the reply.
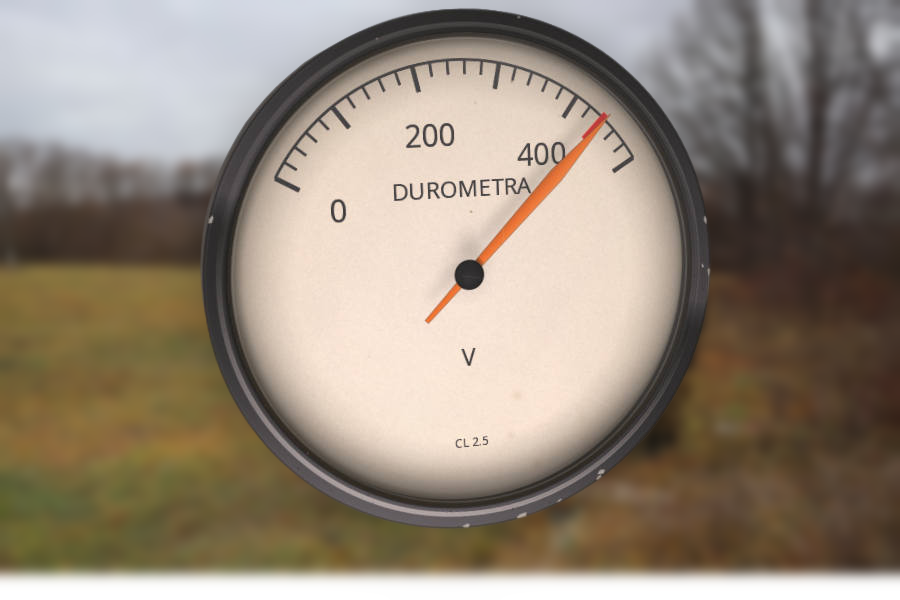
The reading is {"value": 440, "unit": "V"}
